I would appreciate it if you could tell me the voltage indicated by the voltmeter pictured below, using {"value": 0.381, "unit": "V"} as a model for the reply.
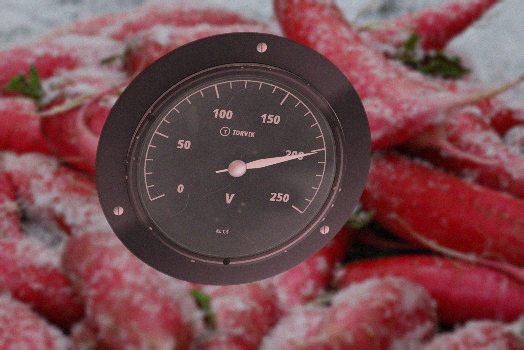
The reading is {"value": 200, "unit": "V"}
